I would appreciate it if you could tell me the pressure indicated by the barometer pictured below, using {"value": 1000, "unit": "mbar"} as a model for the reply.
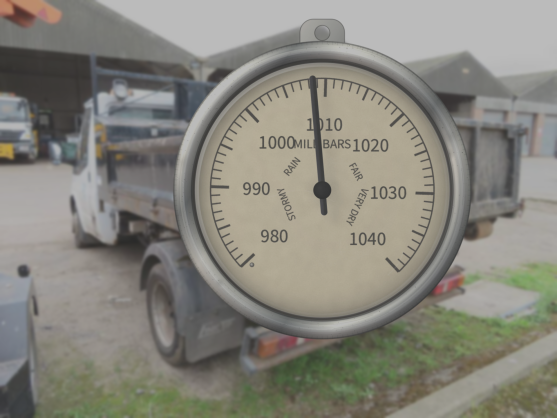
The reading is {"value": 1008.5, "unit": "mbar"}
